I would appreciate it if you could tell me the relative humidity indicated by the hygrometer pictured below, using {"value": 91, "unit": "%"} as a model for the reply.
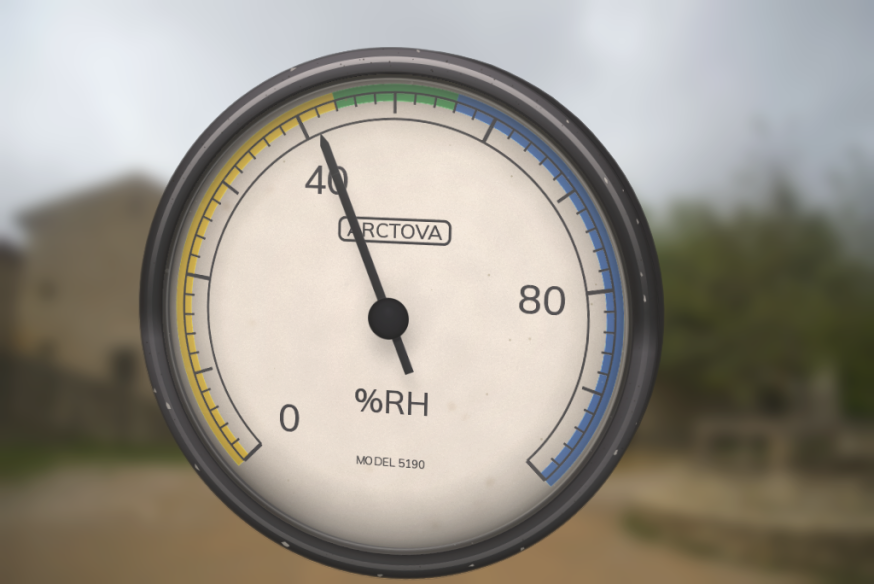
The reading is {"value": 42, "unit": "%"}
